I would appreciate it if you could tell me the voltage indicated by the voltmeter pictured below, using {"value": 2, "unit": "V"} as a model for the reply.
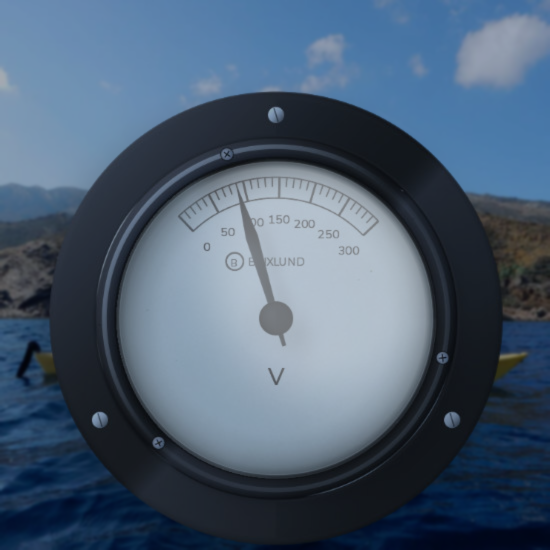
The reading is {"value": 90, "unit": "V"}
